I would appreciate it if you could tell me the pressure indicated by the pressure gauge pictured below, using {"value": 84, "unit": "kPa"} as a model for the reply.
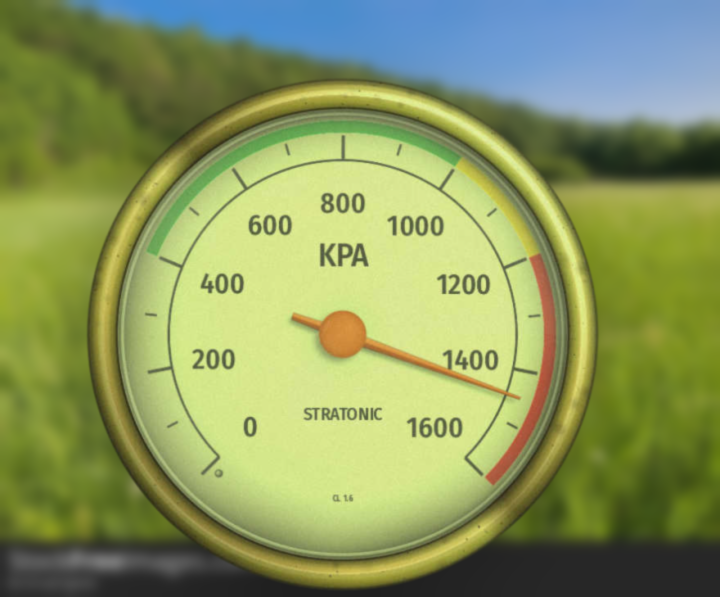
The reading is {"value": 1450, "unit": "kPa"}
